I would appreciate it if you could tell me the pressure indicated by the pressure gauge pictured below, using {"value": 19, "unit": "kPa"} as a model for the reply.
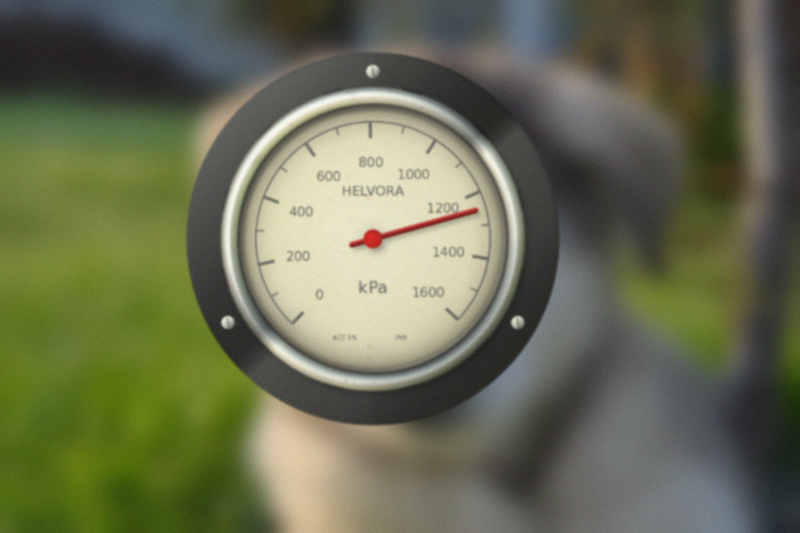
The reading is {"value": 1250, "unit": "kPa"}
